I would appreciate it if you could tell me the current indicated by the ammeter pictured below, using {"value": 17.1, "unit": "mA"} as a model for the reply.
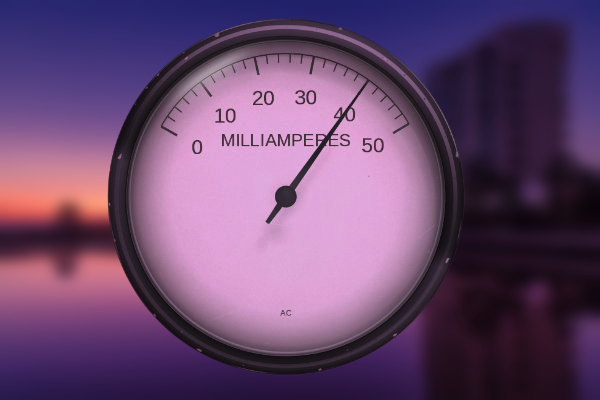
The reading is {"value": 40, "unit": "mA"}
